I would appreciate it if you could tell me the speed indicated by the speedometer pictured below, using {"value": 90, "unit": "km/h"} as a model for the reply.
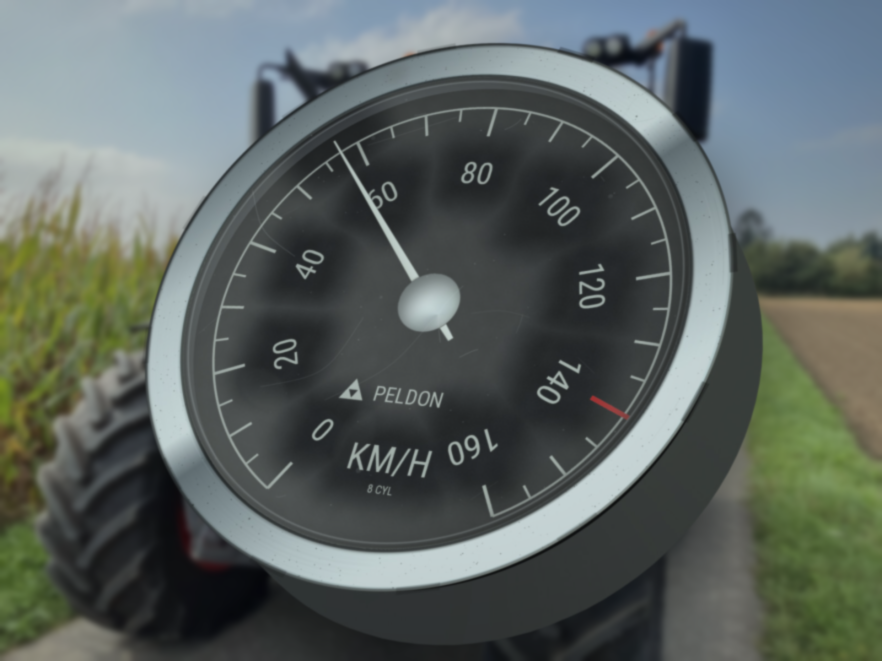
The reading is {"value": 57.5, "unit": "km/h"}
